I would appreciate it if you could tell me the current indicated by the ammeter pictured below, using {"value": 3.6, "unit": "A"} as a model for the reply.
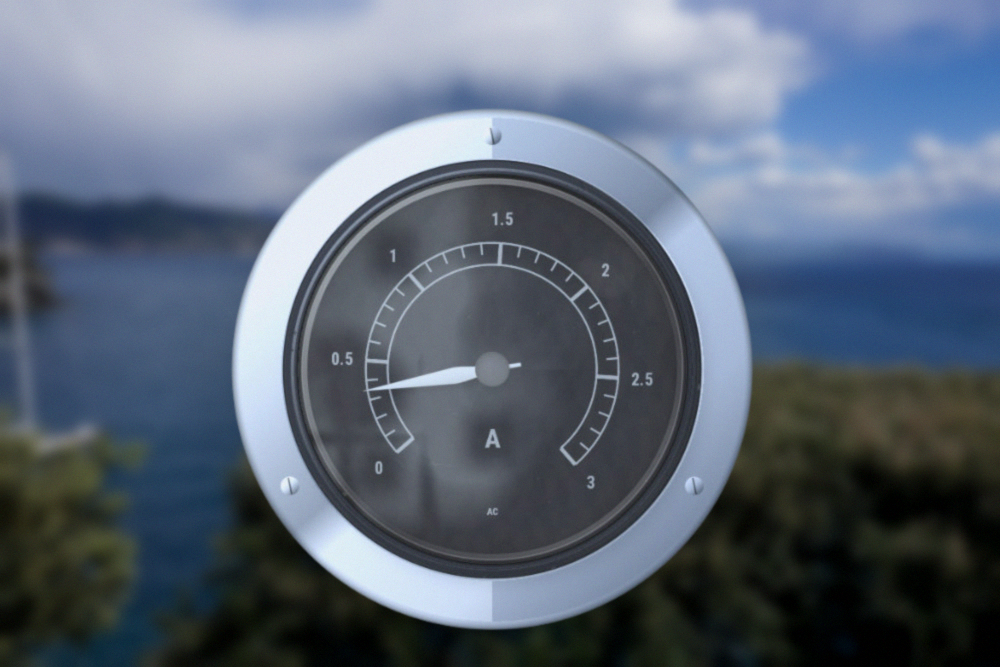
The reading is {"value": 0.35, "unit": "A"}
